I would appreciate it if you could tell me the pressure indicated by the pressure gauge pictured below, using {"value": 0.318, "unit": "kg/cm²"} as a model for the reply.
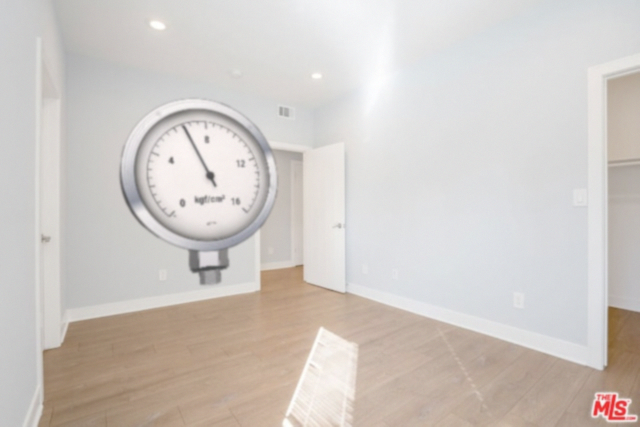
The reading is {"value": 6.5, "unit": "kg/cm²"}
